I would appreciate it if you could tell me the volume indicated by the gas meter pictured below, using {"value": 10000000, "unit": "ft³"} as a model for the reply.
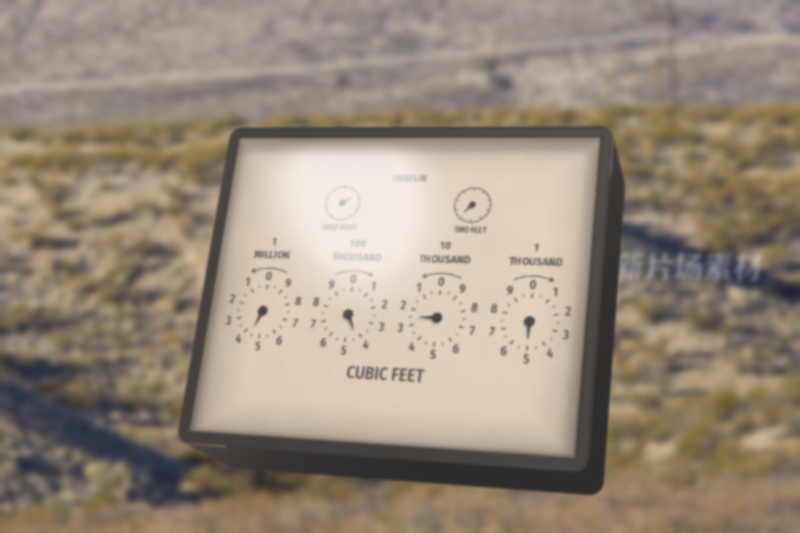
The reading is {"value": 442500, "unit": "ft³"}
